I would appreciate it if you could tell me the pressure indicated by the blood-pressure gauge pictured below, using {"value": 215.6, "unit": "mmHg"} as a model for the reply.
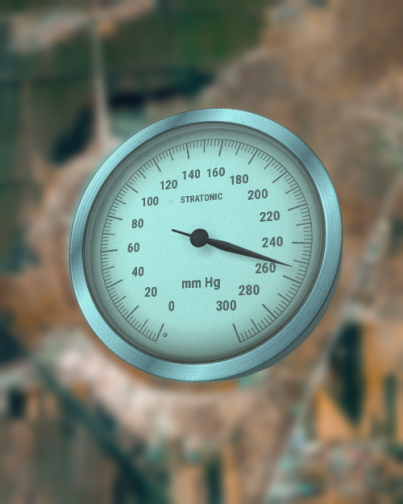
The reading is {"value": 254, "unit": "mmHg"}
